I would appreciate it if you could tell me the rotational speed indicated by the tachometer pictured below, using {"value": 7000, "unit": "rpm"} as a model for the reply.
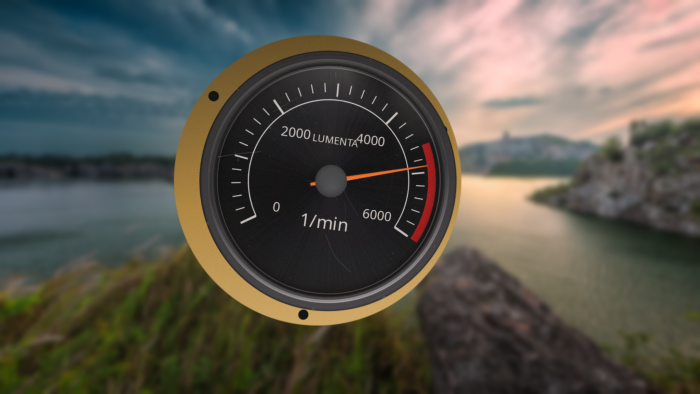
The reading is {"value": 4900, "unit": "rpm"}
